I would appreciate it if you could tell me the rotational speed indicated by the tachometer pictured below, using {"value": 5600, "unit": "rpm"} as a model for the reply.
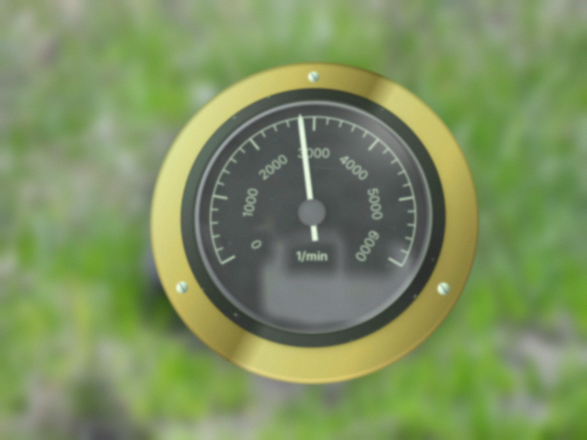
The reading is {"value": 2800, "unit": "rpm"}
